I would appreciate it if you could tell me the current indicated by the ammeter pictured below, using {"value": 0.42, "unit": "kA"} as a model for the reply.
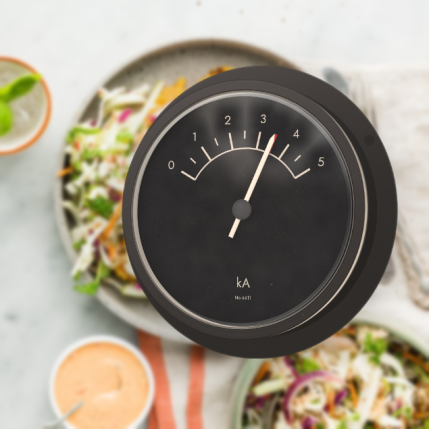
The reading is {"value": 3.5, "unit": "kA"}
